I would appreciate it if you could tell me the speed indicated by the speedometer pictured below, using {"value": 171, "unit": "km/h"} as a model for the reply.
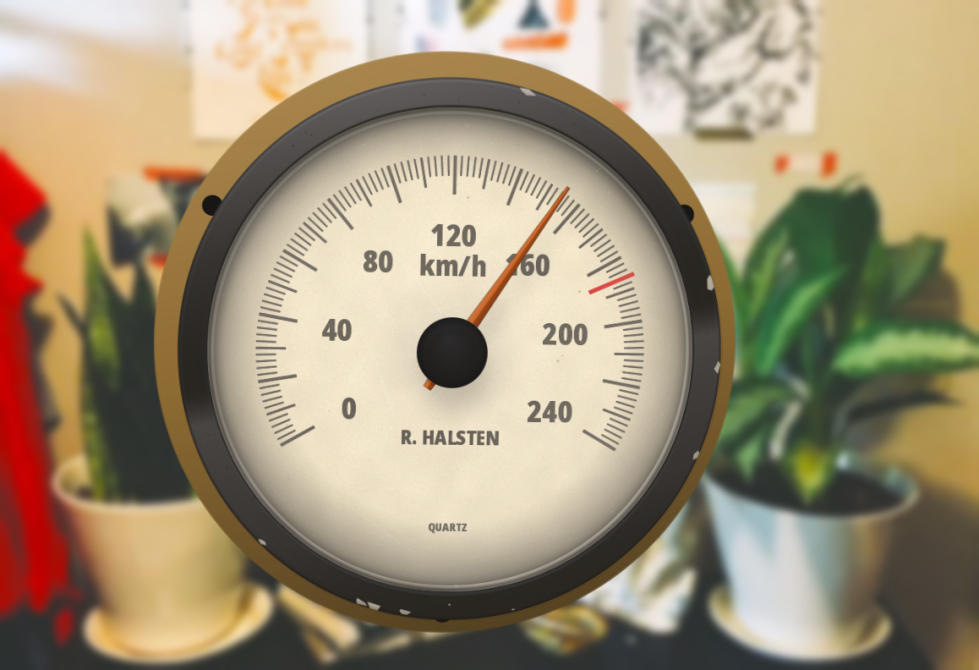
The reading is {"value": 154, "unit": "km/h"}
